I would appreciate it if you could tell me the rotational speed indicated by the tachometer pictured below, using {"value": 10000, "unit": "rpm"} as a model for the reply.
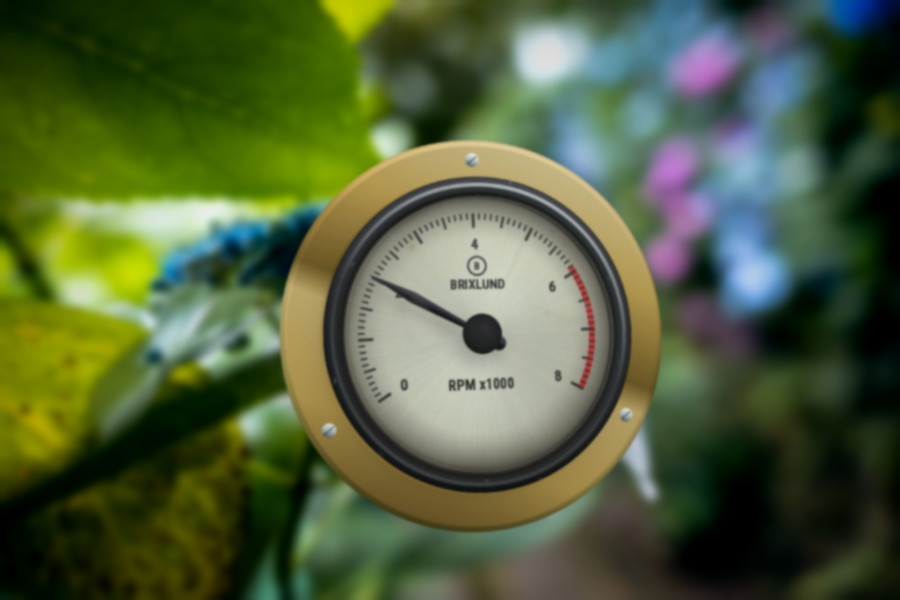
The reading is {"value": 2000, "unit": "rpm"}
